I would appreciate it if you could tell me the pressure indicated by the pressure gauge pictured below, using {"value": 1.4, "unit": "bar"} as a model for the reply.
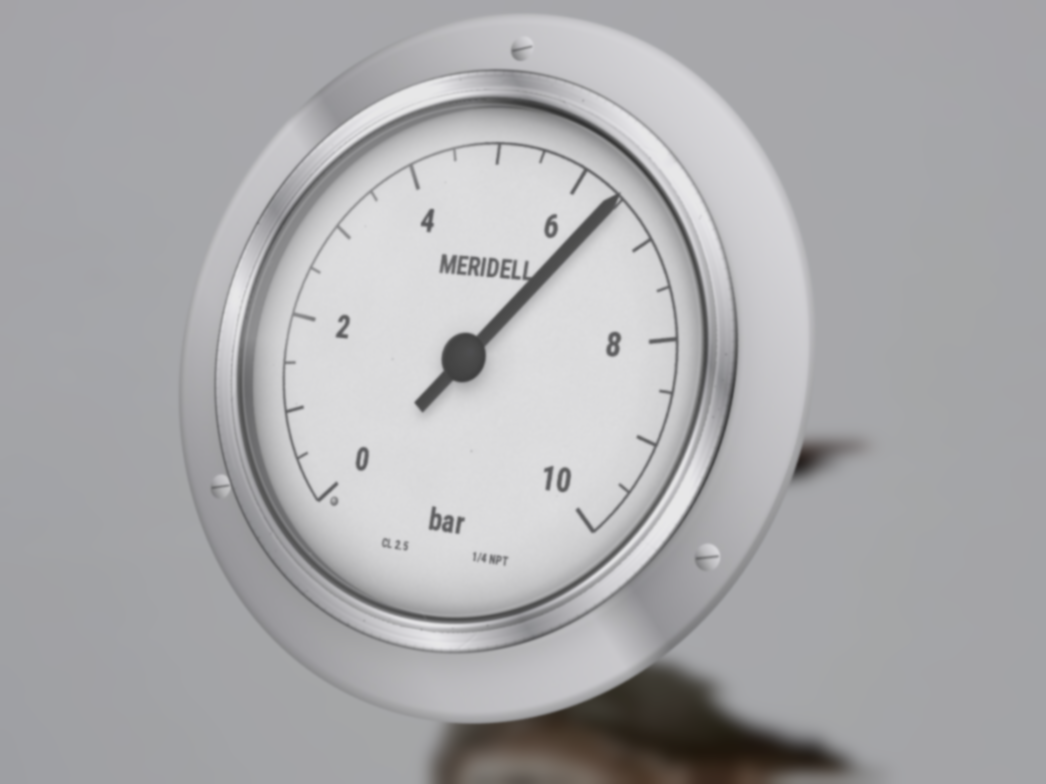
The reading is {"value": 6.5, "unit": "bar"}
